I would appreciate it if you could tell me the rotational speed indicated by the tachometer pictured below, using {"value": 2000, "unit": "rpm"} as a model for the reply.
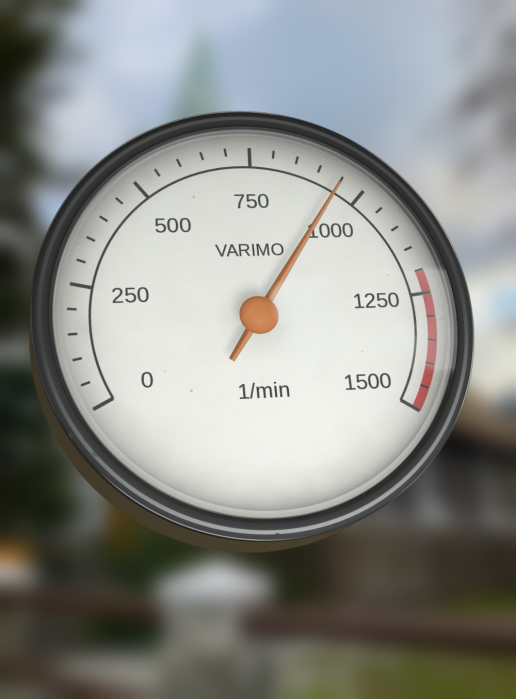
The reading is {"value": 950, "unit": "rpm"}
